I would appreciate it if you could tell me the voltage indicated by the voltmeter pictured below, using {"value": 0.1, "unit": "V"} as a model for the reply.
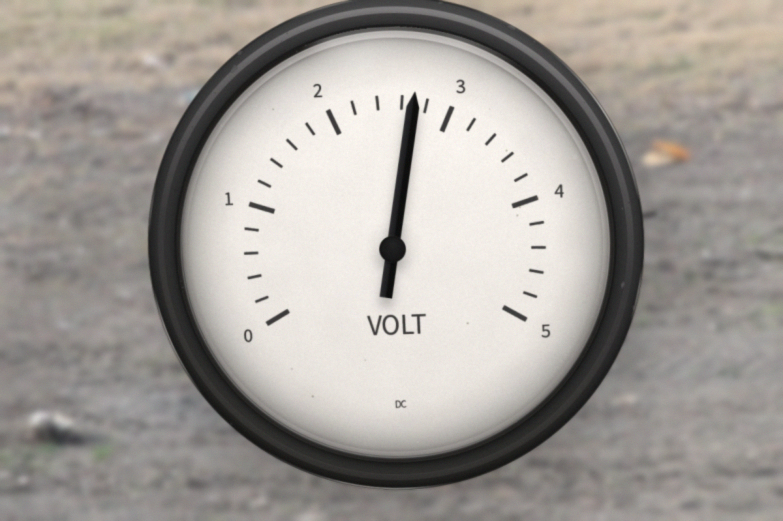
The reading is {"value": 2.7, "unit": "V"}
